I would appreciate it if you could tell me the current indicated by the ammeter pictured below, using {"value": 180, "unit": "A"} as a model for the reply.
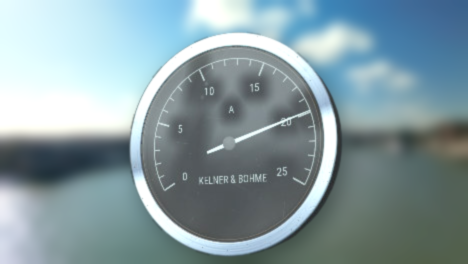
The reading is {"value": 20, "unit": "A"}
